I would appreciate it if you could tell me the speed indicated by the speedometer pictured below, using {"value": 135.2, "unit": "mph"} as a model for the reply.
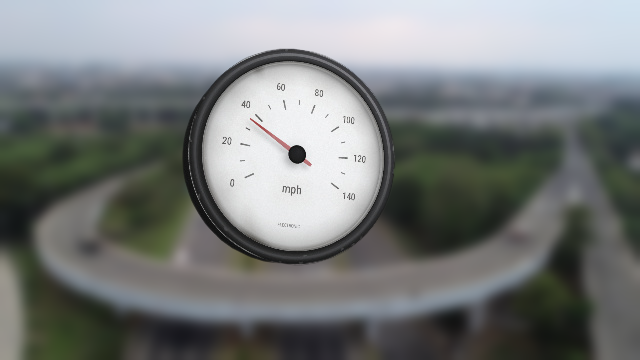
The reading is {"value": 35, "unit": "mph"}
